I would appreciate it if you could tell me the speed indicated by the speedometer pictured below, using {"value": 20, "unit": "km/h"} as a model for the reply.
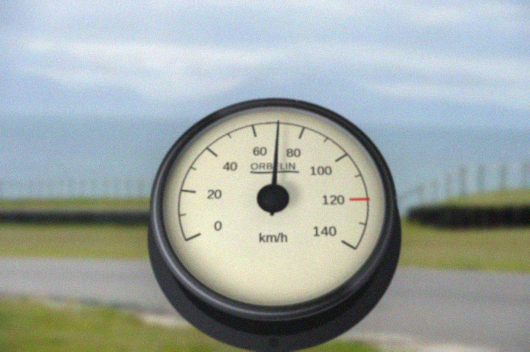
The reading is {"value": 70, "unit": "km/h"}
